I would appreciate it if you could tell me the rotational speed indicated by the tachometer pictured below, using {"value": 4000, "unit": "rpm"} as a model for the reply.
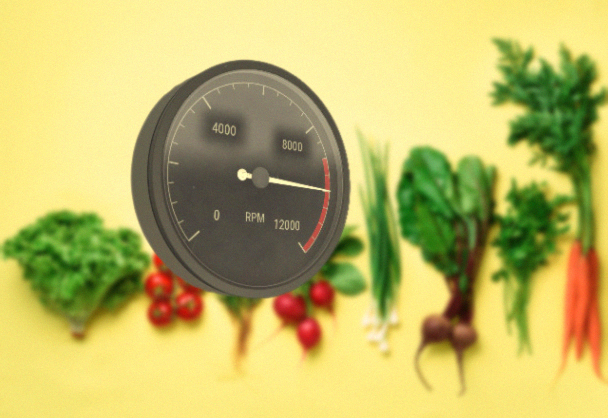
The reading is {"value": 10000, "unit": "rpm"}
